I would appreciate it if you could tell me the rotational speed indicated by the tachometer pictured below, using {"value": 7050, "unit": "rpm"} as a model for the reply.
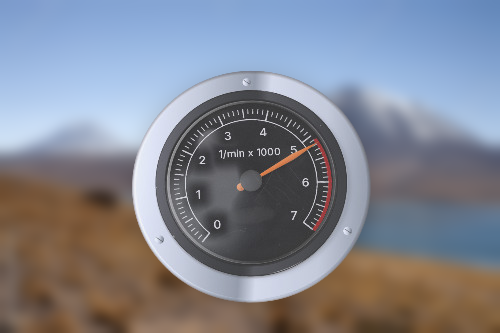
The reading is {"value": 5200, "unit": "rpm"}
